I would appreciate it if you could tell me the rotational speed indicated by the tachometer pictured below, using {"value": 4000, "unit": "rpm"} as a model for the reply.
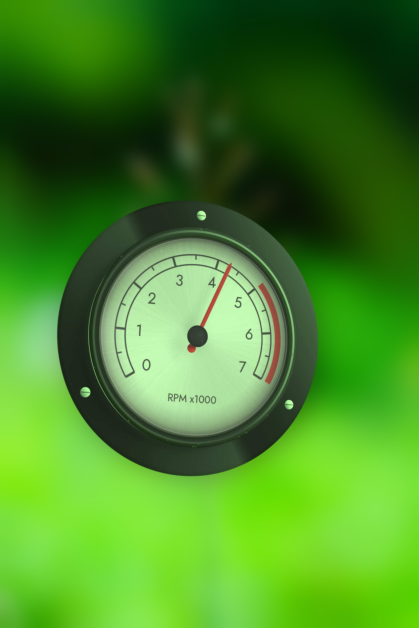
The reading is {"value": 4250, "unit": "rpm"}
